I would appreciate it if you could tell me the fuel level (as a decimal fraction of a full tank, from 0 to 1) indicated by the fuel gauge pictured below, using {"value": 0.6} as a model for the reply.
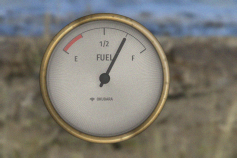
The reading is {"value": 0.75}
